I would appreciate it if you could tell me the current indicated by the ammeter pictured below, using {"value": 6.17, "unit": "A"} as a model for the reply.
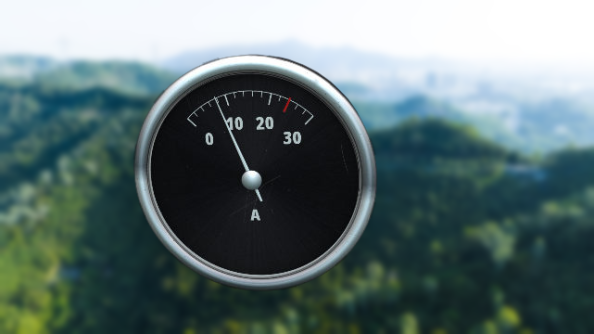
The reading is {"value": 8, "unit": "A"}
